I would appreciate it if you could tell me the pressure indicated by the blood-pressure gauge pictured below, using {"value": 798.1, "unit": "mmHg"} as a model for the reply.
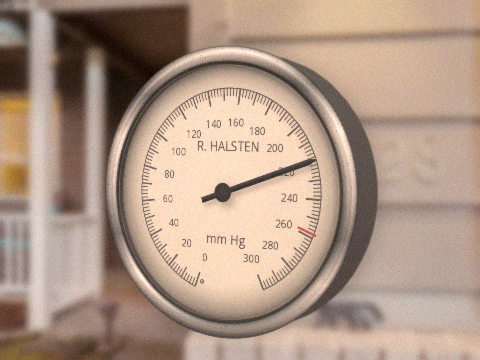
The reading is {"value": 220, "unit": "mmHg"}
